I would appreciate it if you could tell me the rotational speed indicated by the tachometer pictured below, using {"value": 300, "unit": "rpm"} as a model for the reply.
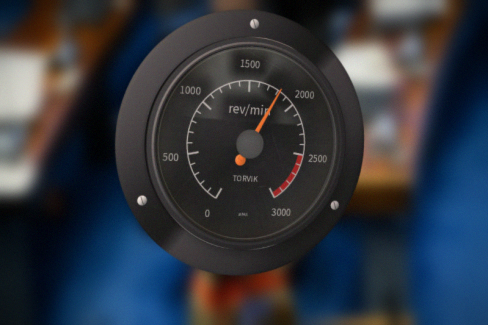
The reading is {"value": 1800, "unit": "rpm"}
